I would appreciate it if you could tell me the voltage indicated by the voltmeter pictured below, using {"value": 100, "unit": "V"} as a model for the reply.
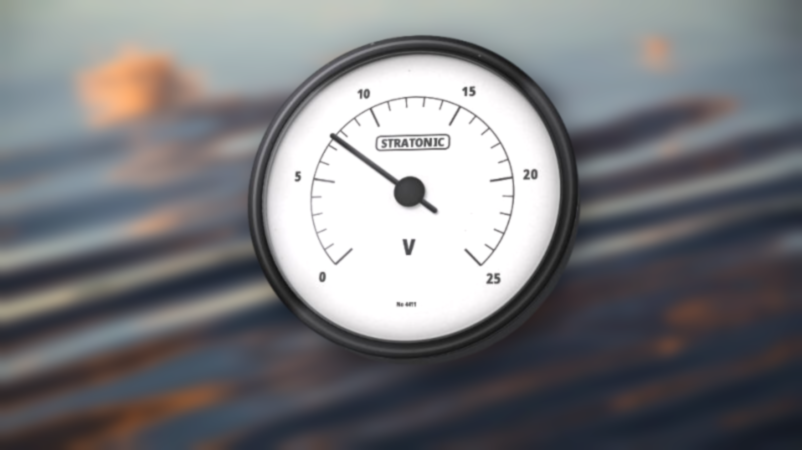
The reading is {"value": 7.5, "unit": "V"}
